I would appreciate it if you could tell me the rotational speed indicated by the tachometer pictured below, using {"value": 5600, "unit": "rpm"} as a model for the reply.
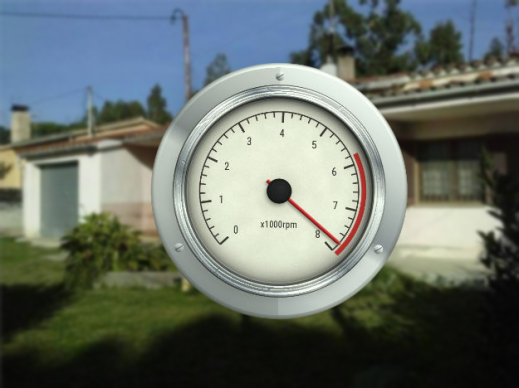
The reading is {"value": 7800, "unit": "rpm"}
